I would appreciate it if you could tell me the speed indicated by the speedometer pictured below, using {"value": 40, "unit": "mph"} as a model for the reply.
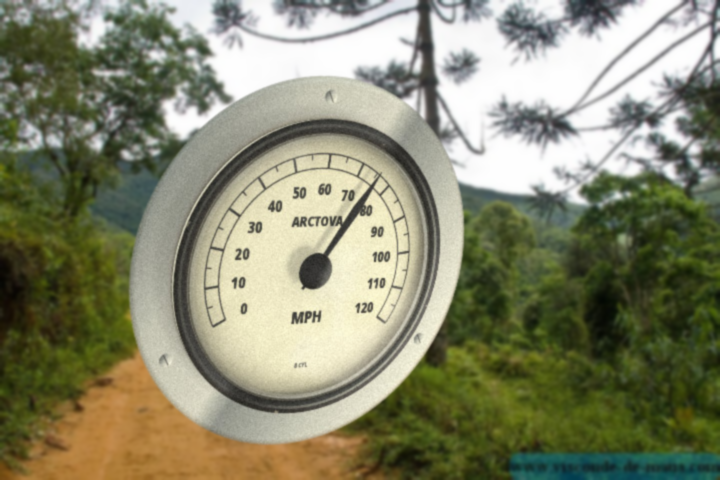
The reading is {"value": 75, "unit": "mph"}
